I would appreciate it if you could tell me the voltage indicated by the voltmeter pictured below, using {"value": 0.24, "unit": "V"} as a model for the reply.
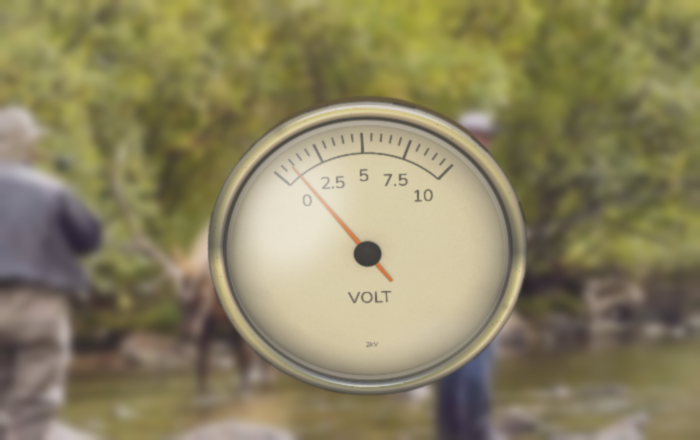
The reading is {"value": 1, "unit": "V"}
